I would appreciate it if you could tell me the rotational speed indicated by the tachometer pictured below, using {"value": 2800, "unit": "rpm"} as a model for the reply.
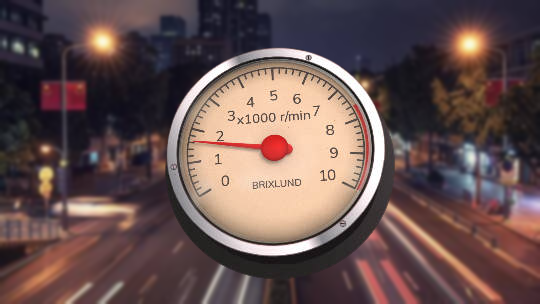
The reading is {"value": 1600, "unit": "rpm"}
